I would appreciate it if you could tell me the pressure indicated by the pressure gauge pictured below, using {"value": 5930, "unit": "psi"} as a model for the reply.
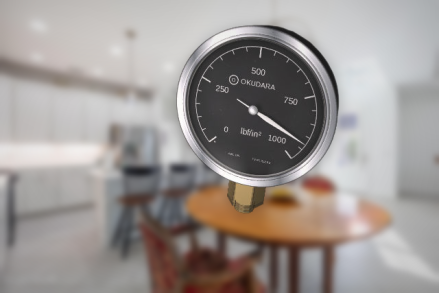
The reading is {"value": 925, "unit": "psi"}
